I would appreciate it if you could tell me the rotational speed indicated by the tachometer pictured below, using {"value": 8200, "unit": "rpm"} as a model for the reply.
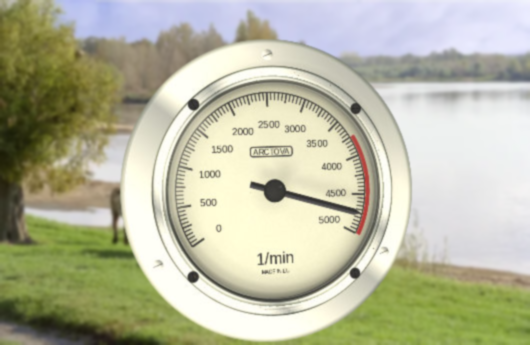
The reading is {"value": 4750, "unit": "rpm"}
